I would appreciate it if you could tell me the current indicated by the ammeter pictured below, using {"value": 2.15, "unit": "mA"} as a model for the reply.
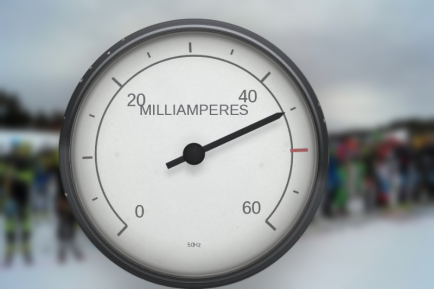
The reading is {"value": 45, "unit": "mA"}
